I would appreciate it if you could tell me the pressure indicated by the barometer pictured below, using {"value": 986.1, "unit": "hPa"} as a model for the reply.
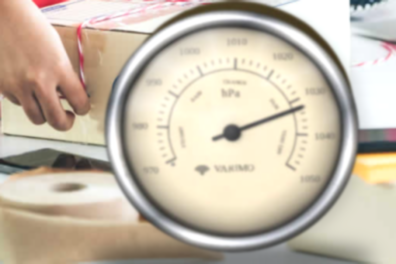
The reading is {"value": 1032, "unit": "hPa"}
